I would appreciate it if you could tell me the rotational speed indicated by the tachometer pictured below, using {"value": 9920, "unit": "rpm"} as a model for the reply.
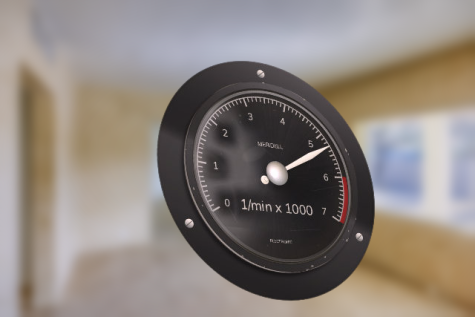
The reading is {"value": 5300, "unit": "rpm"}
